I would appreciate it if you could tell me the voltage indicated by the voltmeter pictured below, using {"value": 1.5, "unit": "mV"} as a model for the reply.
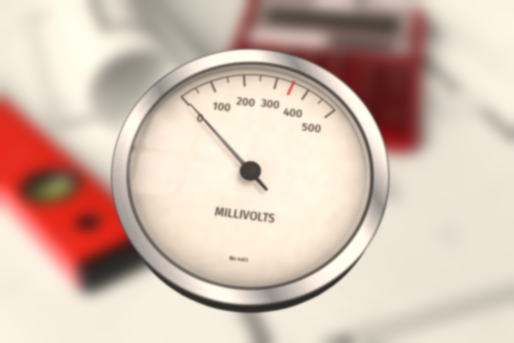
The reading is {"value": 0, "unit": "mV"}
